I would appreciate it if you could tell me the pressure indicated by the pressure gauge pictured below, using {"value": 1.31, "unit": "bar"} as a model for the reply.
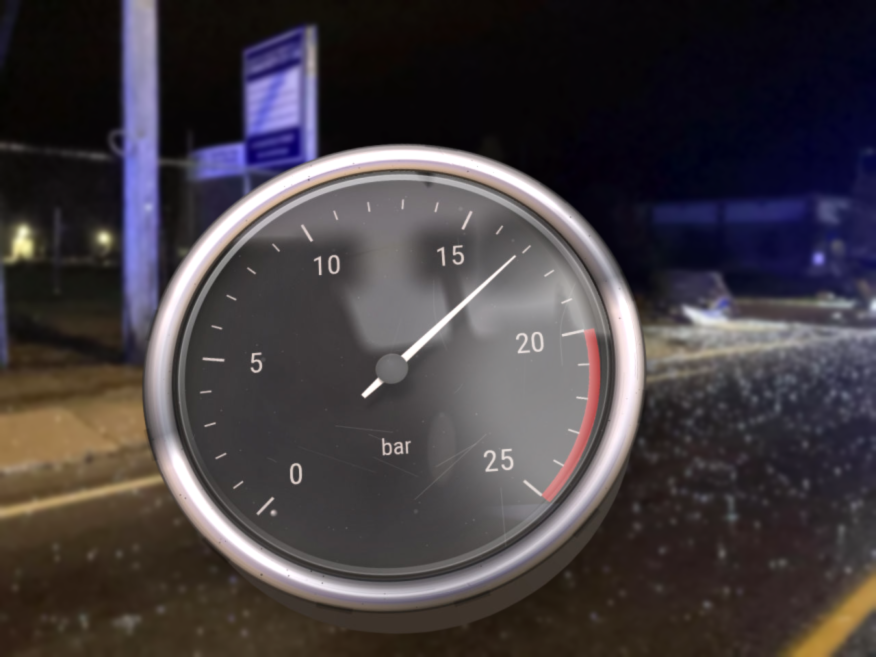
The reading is {"value": 17, "unit": "bar"}
